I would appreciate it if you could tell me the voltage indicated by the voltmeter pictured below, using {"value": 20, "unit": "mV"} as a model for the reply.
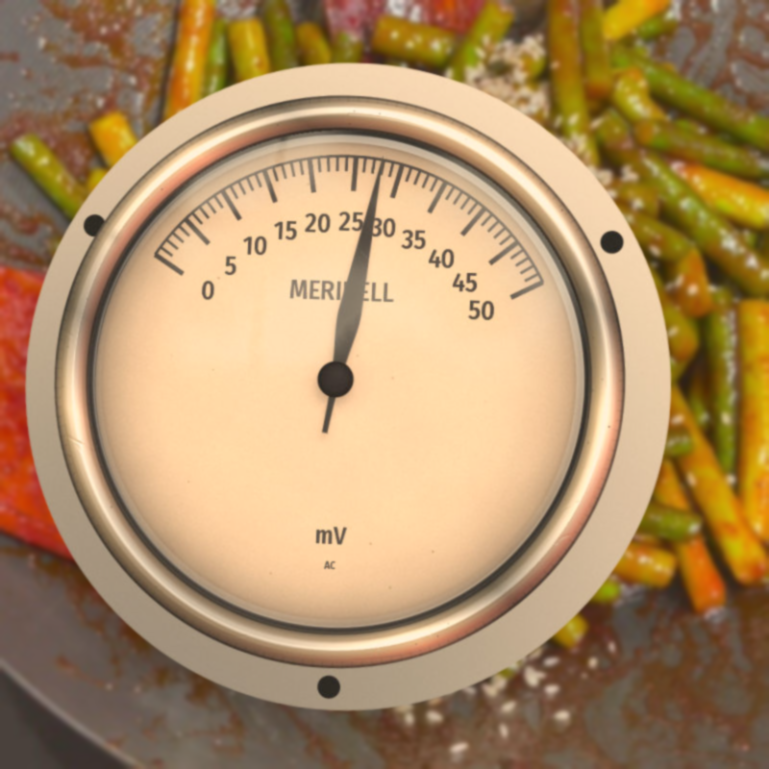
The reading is {"value": 28, "unit": "mV"}
